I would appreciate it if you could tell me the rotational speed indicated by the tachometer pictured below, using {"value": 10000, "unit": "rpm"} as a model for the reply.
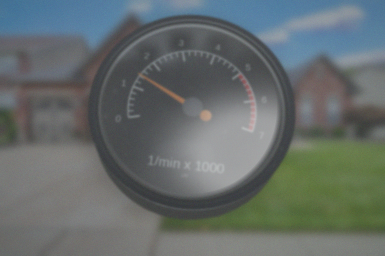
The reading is {"value": 1400, "unit": "rpm"}
